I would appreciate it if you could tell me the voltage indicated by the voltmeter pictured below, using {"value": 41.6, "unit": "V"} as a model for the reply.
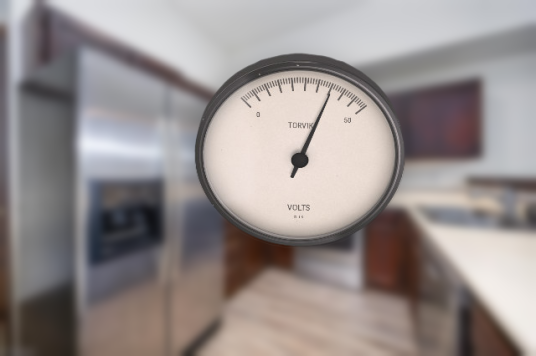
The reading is {"value": 35, "unit": "V"}
